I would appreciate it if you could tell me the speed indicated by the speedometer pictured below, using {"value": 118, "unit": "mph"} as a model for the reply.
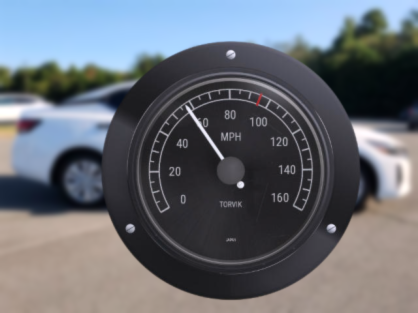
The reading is {"value": 57.5, "unit": "mph"}
